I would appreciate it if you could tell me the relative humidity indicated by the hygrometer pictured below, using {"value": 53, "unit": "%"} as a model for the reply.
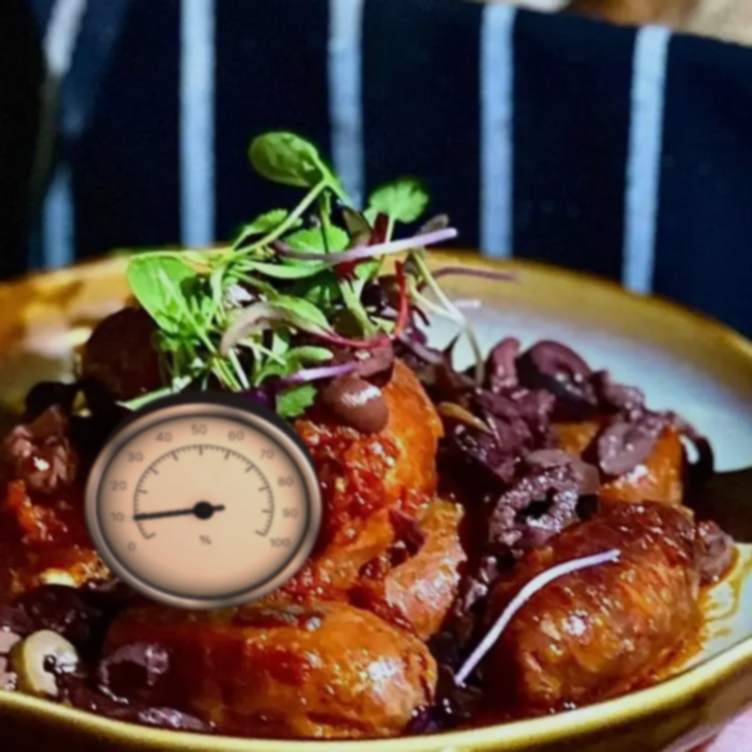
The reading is {"value": 10, "unit": "%"}
